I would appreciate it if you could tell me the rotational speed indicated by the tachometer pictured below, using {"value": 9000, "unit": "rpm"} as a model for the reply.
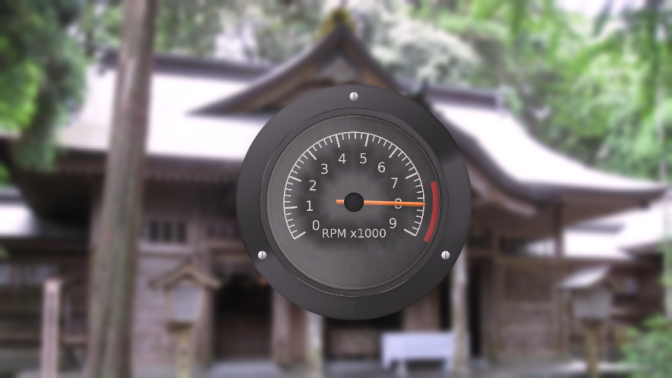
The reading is {"value": 8000, "unit": "rpm"}
